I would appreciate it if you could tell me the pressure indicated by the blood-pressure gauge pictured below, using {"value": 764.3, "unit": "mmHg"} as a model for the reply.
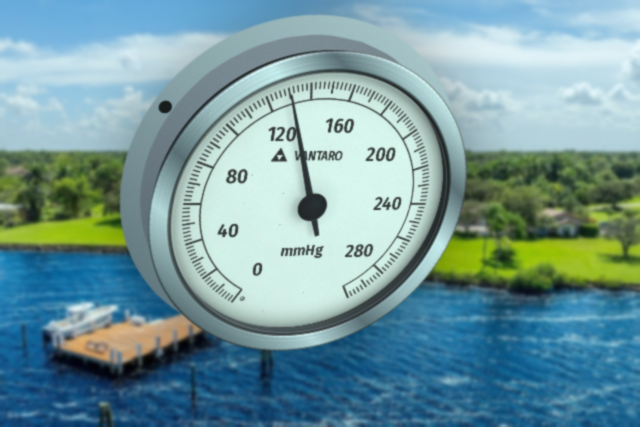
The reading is {"value": 130, "unit": "mmHg"}
